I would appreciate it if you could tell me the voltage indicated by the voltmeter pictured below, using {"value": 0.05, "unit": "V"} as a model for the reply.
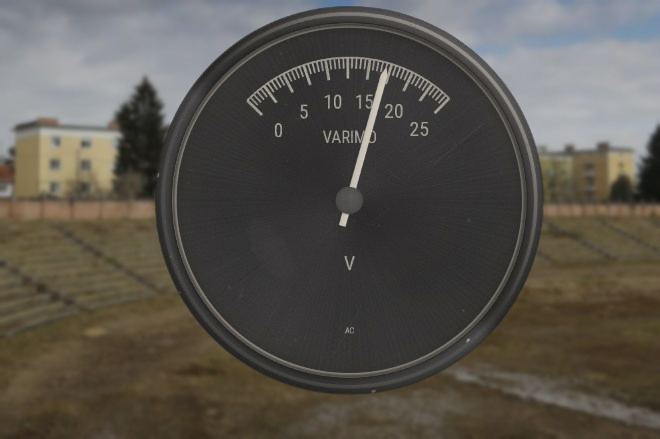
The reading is {"value": 17, "unit": "V"}
